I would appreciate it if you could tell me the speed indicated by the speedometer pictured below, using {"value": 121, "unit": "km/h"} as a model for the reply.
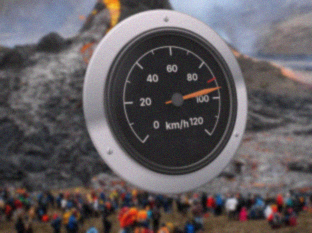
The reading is {"value": 95, "unit": "km/h"}
